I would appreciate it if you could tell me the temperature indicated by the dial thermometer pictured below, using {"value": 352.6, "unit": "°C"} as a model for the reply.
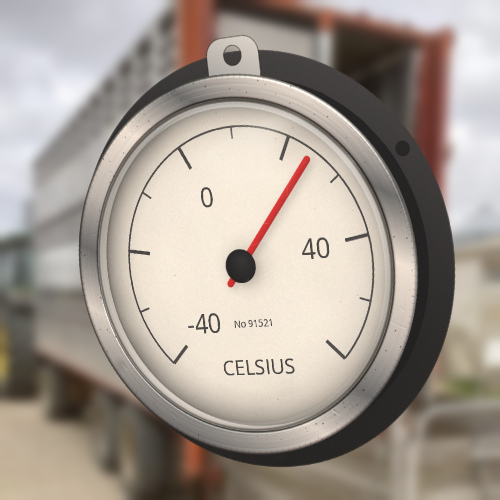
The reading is {"value": 25, "unit": "°C"}
